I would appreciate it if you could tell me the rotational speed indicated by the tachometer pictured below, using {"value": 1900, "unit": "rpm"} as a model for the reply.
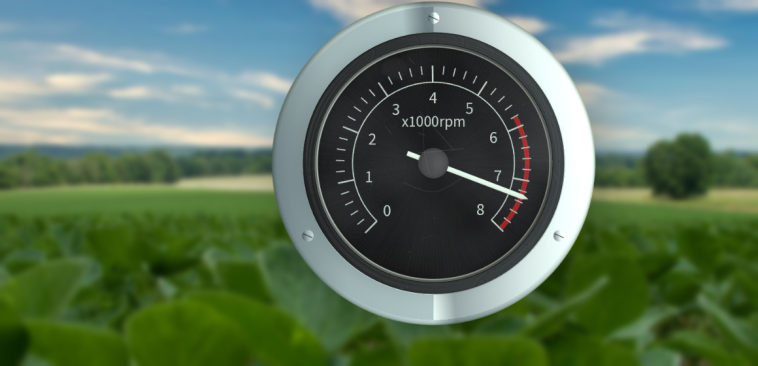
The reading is {"value": 7300, "unit": "rpm"}
